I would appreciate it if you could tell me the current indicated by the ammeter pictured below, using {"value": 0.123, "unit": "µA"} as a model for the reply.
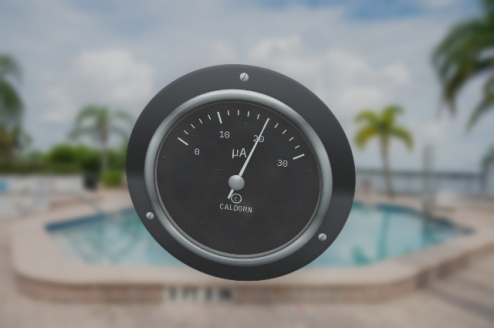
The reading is {"value": 20, "unit": "µA"}
